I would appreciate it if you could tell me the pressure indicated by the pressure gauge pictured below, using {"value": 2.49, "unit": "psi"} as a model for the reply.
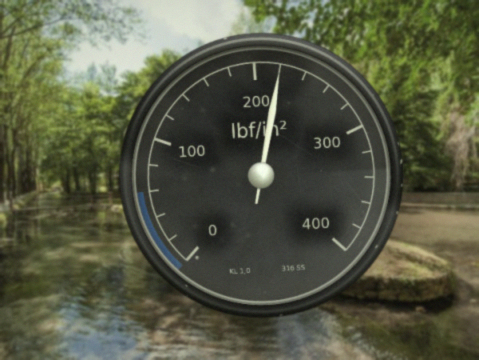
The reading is {"value": 220, "unit": "psi"}
